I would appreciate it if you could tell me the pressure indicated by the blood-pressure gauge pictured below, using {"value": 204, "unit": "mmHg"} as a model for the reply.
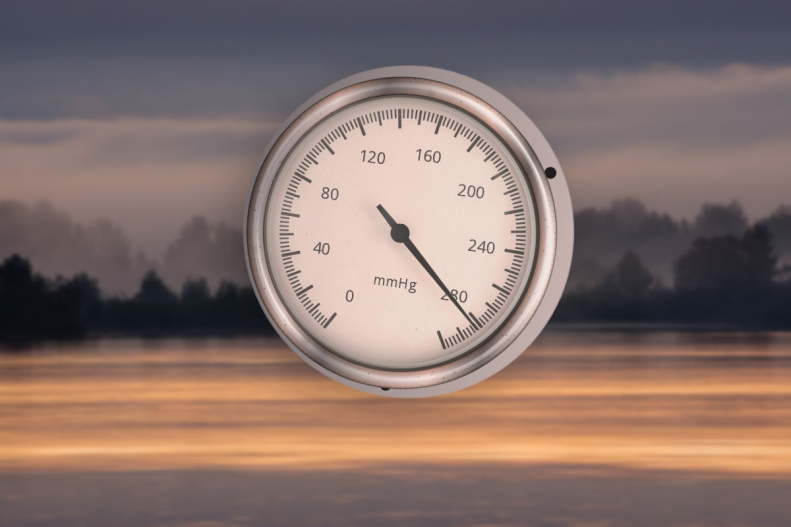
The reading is {"value": 282, "unit": "mmHg"}
